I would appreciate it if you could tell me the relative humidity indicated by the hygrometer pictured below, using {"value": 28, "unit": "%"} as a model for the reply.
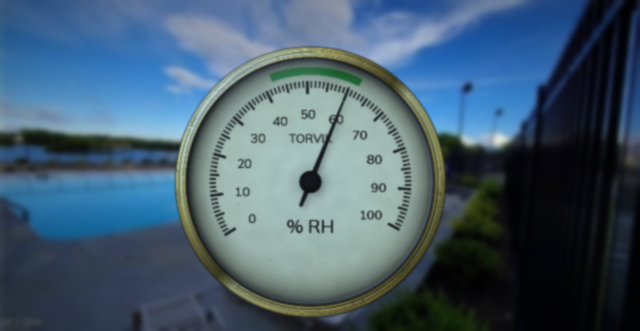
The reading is {"value": 60, "unit": "%"}
